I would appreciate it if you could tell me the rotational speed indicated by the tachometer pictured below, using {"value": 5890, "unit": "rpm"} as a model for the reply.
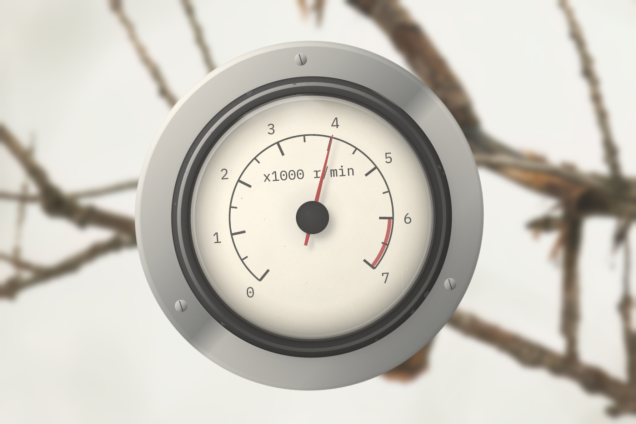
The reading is {"value": 4000, "unit": "rpm"}
